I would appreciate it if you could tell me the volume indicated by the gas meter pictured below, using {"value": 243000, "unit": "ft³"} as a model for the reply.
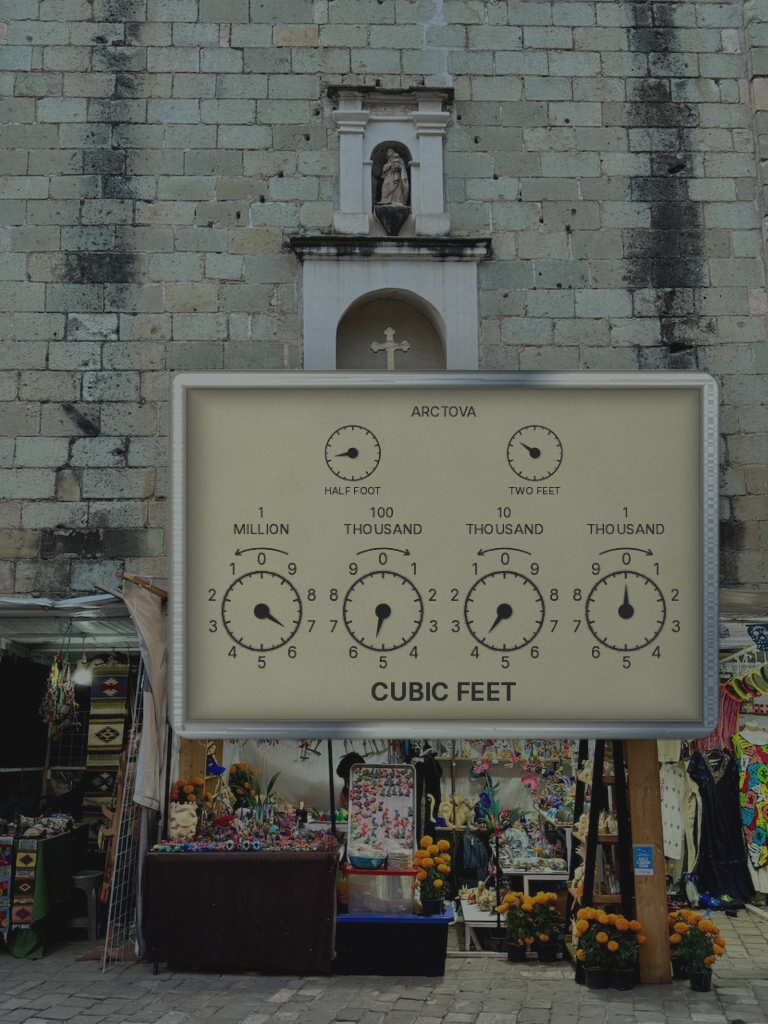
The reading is {"value": 654000, "unit": "ft³"}
